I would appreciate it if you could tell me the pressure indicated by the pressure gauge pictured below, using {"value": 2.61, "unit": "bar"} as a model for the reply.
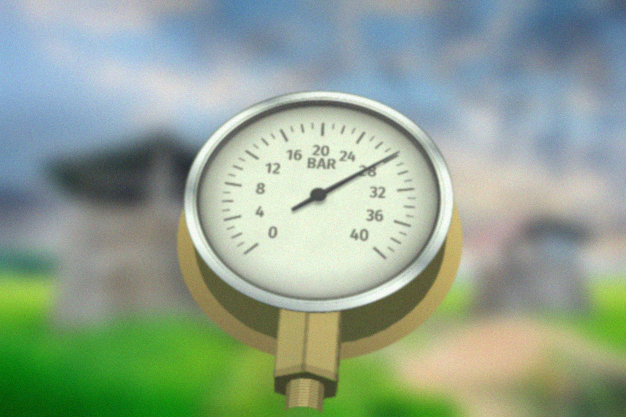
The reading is {"value": 28, "unit": "bar"}
